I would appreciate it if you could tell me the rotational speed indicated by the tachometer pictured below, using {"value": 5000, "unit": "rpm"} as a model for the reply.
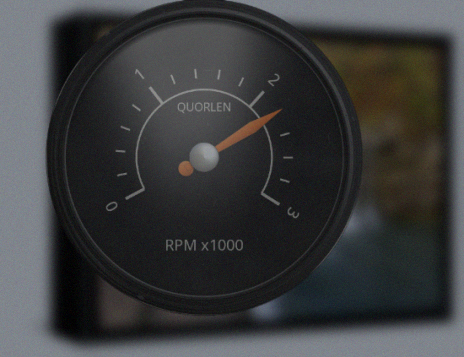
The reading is {"value": 2200, "unit": "rpm"}
